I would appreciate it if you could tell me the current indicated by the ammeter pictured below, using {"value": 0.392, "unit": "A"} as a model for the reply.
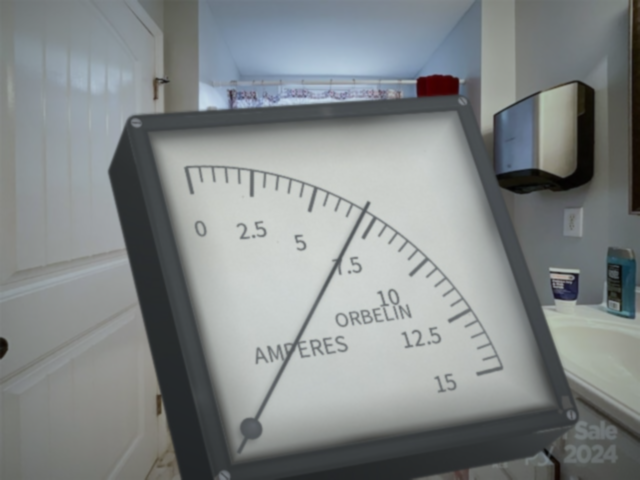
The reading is {"value": 7, "unit": "A"}
